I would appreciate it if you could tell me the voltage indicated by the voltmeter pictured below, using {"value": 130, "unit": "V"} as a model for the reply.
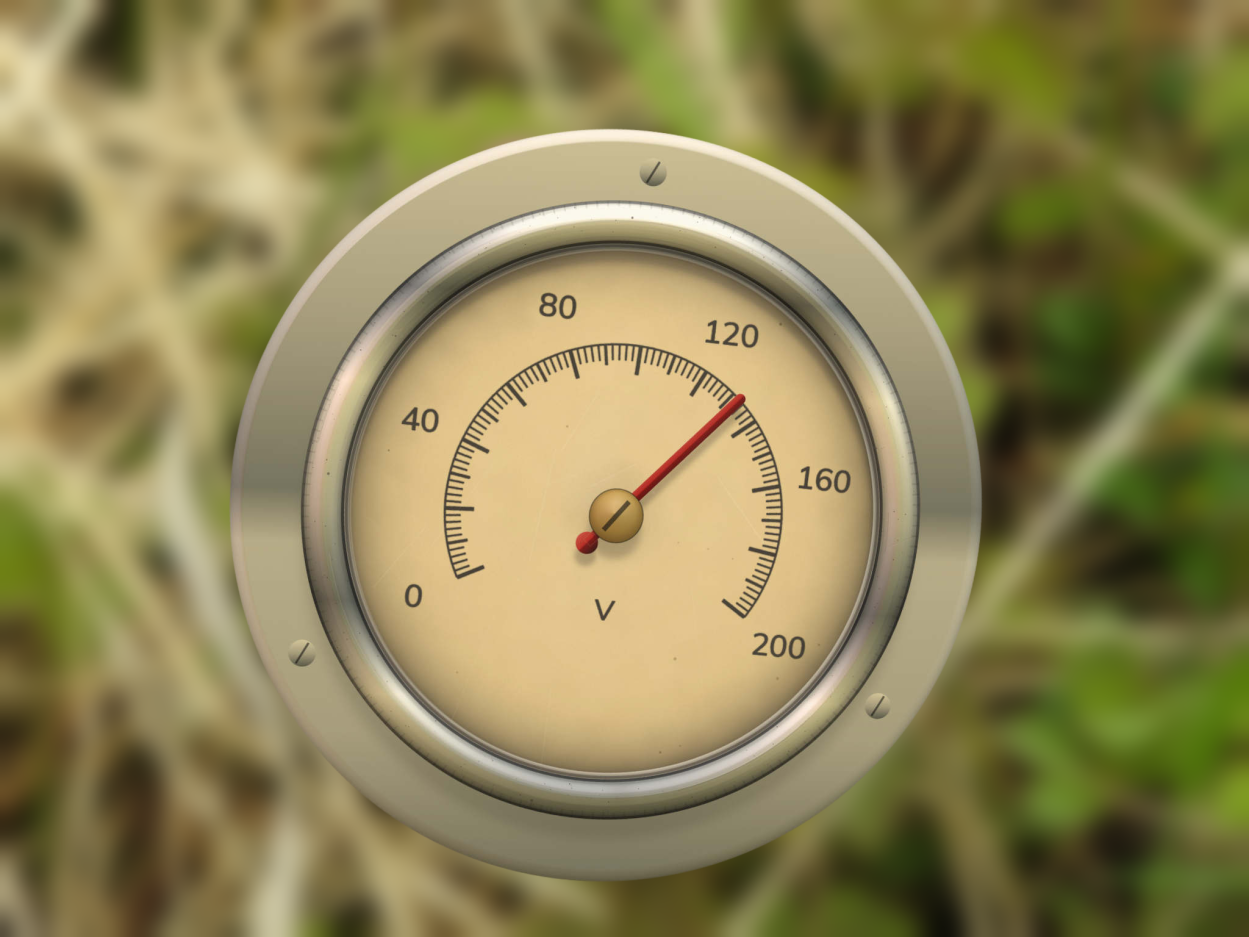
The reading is {"value": 132, "unit": "V"}
